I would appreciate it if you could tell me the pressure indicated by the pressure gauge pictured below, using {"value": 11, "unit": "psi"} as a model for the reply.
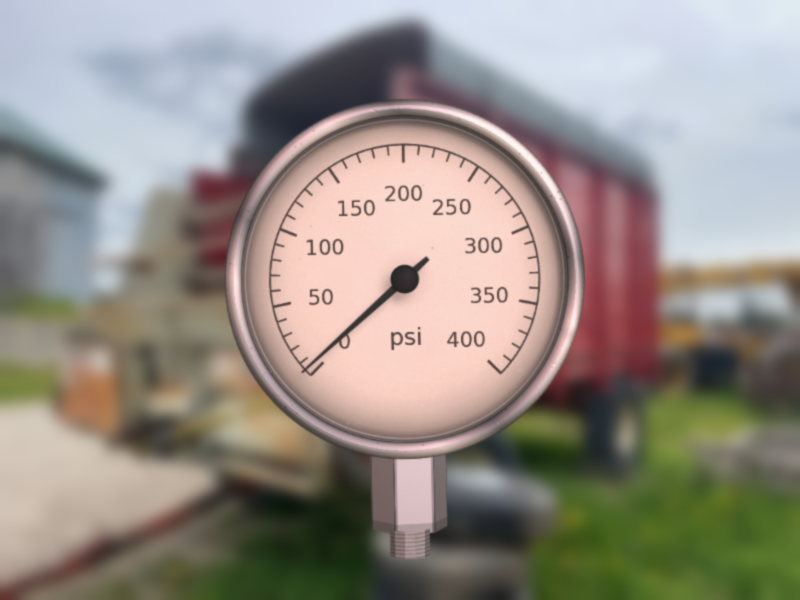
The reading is {"value": 5, "unit": "psi"}
